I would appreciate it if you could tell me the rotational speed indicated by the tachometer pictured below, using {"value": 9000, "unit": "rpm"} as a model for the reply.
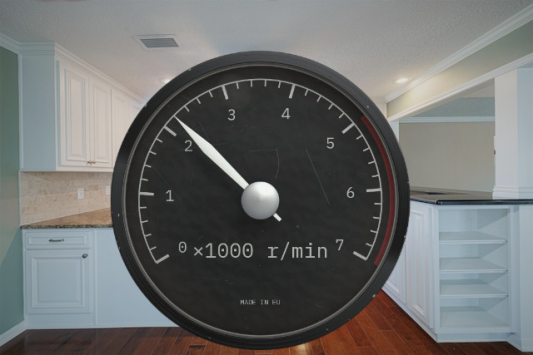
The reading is {"value": 2200, "unit": "rpm"}
